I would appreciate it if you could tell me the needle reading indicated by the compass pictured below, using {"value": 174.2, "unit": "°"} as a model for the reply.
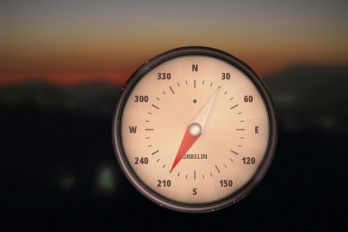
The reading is {"value": 210, "unit": "°"}
